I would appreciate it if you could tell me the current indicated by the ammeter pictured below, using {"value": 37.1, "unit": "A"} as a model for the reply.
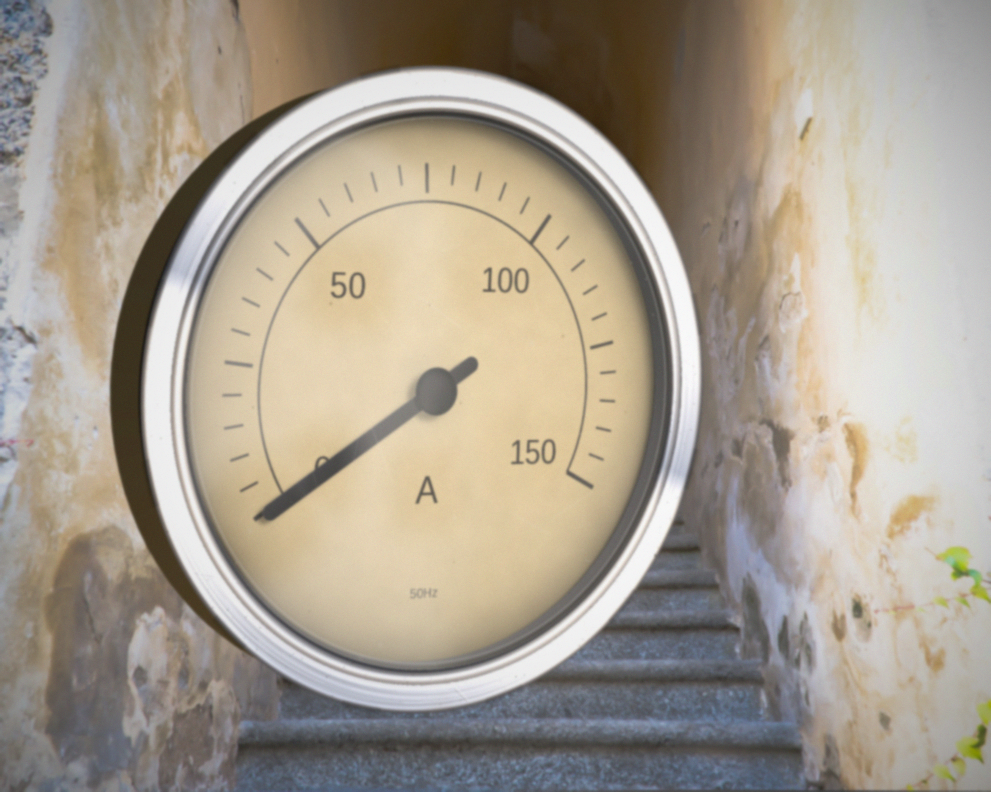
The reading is {"value": 0, "unit": "A"}
